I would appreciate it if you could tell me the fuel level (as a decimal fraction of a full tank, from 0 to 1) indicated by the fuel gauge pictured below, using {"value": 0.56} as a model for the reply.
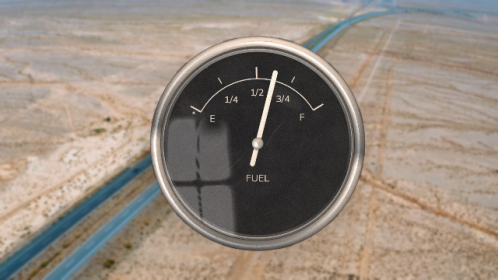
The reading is {"value": 0.625}
